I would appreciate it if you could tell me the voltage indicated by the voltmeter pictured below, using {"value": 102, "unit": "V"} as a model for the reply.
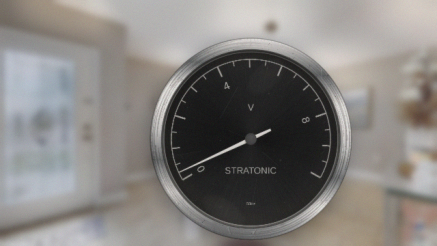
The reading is {"value": 0.25, "unit": "V"}
